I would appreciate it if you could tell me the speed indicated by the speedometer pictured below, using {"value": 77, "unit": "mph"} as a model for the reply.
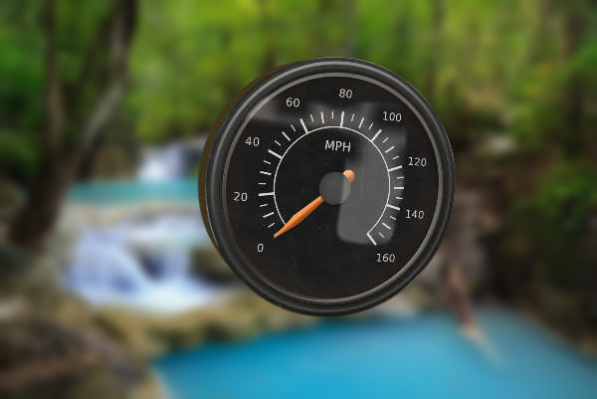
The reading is {"value": 0, "unit": "mph"}
